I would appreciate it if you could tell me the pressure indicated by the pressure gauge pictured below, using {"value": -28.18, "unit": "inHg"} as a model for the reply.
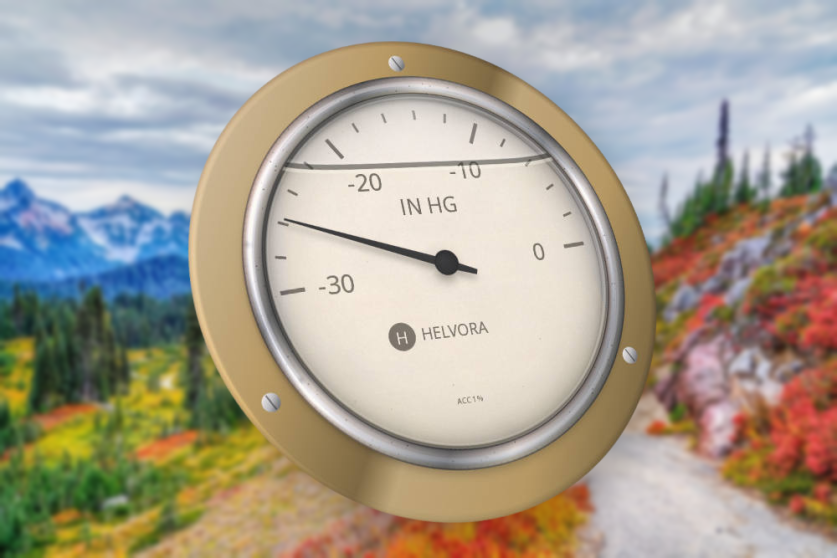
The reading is {"value": -26, "unit": "inHg"}
